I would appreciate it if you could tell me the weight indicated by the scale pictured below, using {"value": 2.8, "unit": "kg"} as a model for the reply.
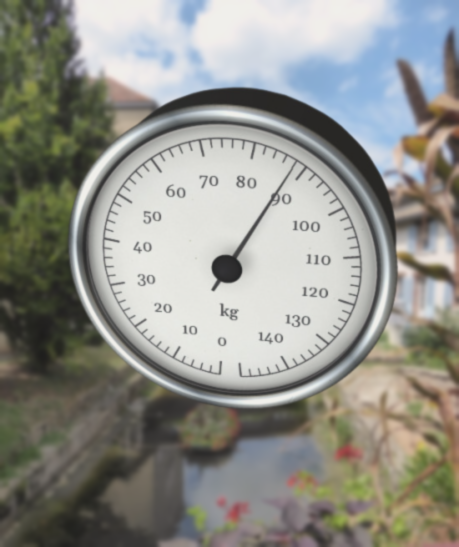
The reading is {"value": 88, "unit": "kg"}
